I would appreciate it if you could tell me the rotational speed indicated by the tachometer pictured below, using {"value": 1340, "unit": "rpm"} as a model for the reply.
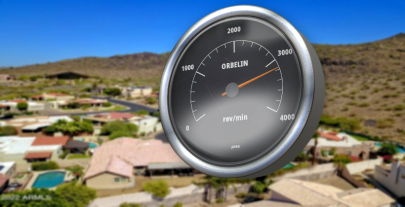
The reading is {"value": 3200, "unit": "rpm"}
